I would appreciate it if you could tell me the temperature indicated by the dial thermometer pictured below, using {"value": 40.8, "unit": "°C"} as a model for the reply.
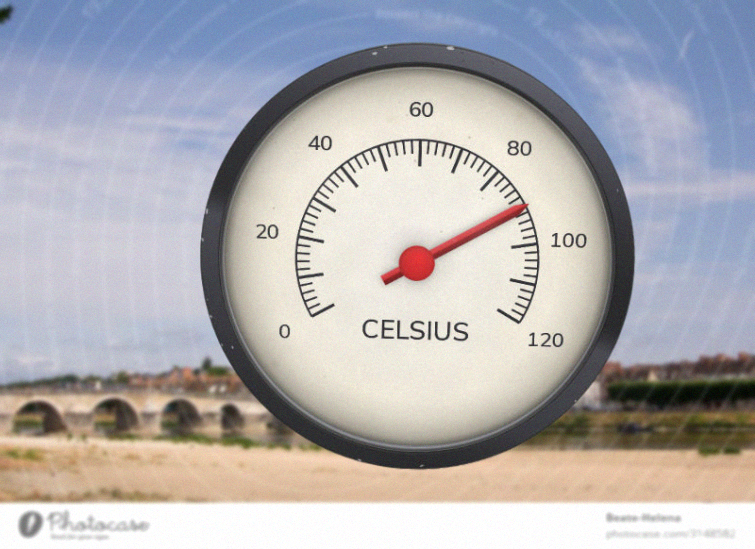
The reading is {"value": 90, "unit": "°C"}
